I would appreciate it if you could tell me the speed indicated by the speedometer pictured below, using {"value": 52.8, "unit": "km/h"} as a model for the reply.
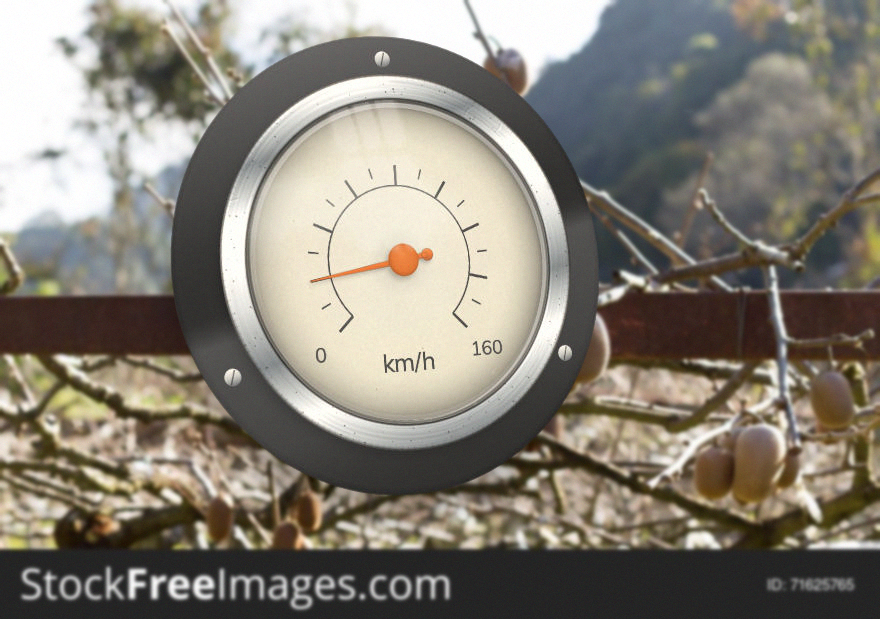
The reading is {"value": 20, "unit": "km/h"}
